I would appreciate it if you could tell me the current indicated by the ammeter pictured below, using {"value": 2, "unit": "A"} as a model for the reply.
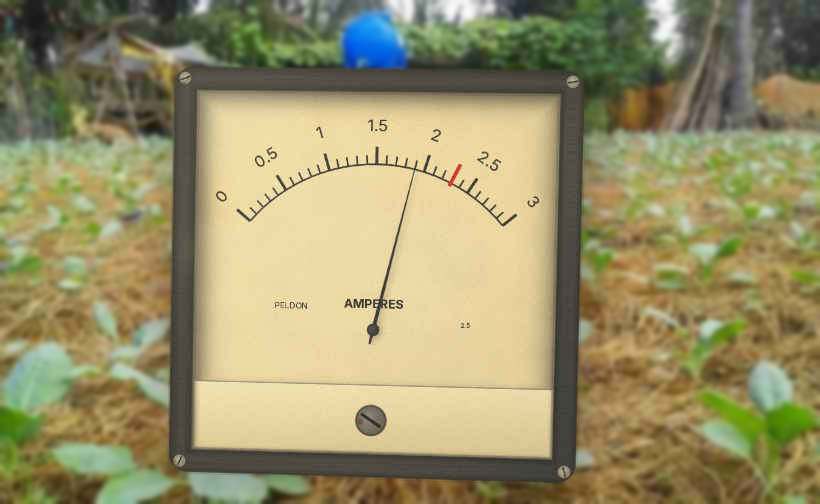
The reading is {"value": 1.9, "unit": "A"}
